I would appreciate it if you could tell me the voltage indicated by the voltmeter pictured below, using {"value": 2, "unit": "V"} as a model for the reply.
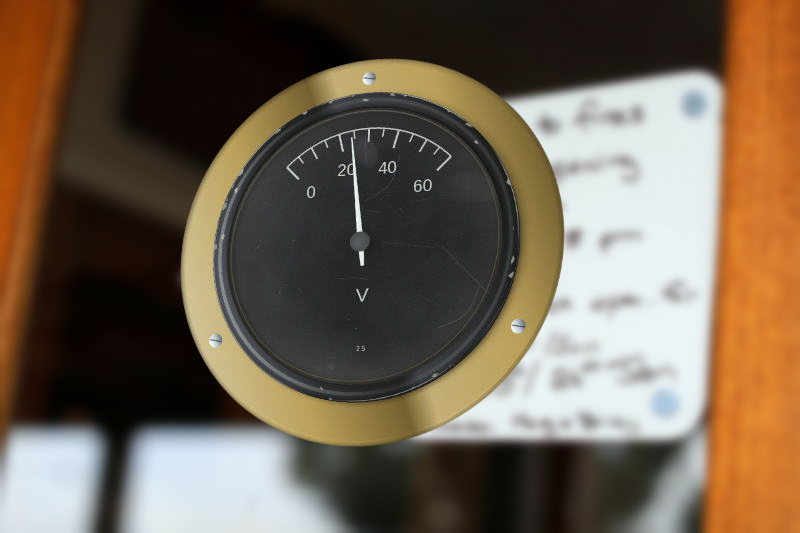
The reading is {"value": 25, "unit": "V"}
